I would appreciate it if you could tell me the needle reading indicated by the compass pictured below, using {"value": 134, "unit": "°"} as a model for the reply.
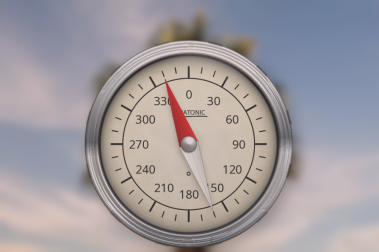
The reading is {"value": 340, "unit": "°"}
